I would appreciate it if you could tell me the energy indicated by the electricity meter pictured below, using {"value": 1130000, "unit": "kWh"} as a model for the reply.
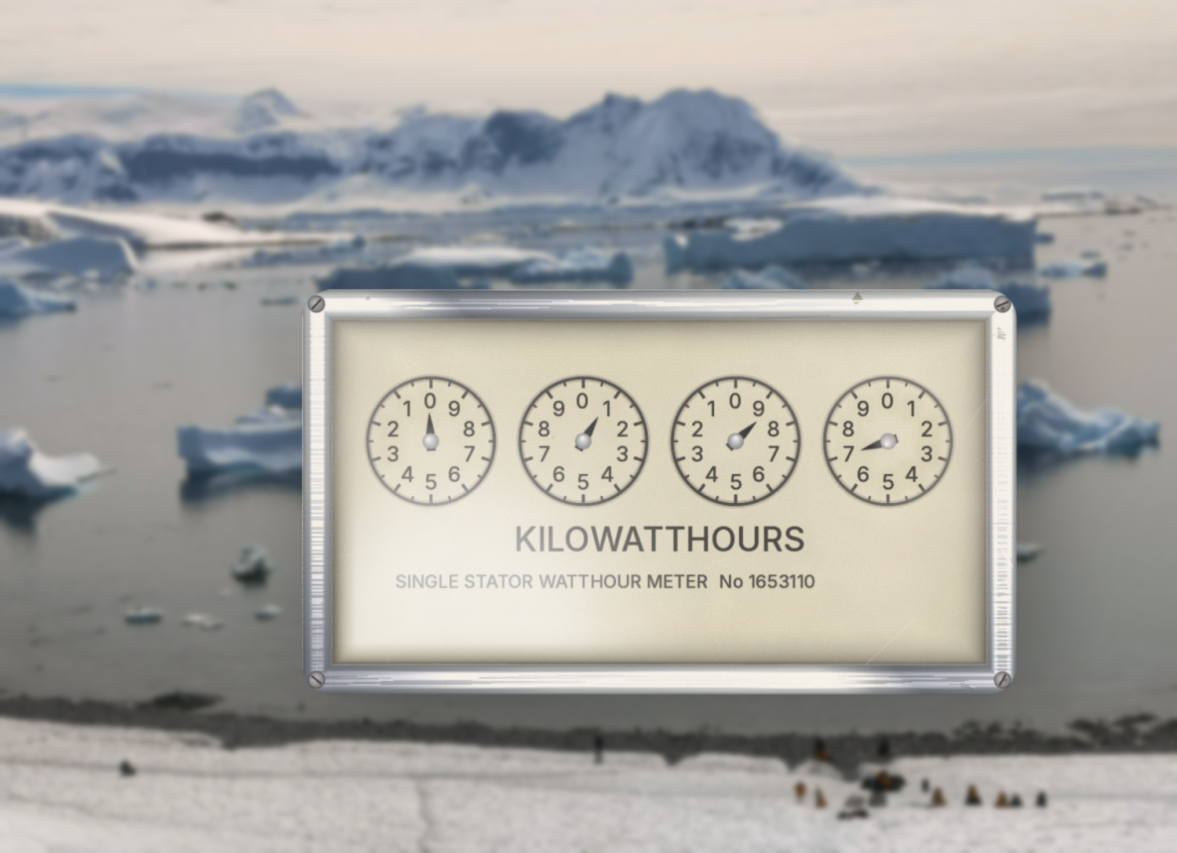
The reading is {"value": 87, "unit": "kWh"}
